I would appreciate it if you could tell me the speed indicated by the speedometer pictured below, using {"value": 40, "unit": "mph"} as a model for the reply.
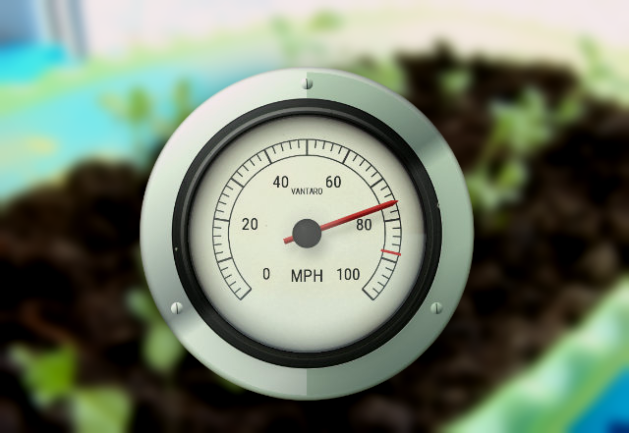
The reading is {"value": 76, "unit": "mph"}
